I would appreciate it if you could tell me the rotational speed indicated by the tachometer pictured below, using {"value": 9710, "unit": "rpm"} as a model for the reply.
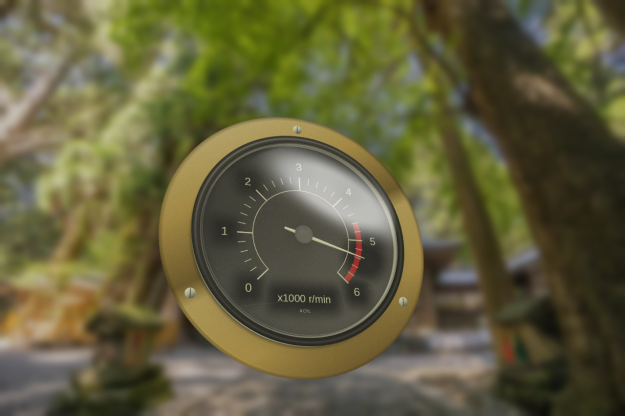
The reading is {"value": 5400, "unit": "rpm"}
